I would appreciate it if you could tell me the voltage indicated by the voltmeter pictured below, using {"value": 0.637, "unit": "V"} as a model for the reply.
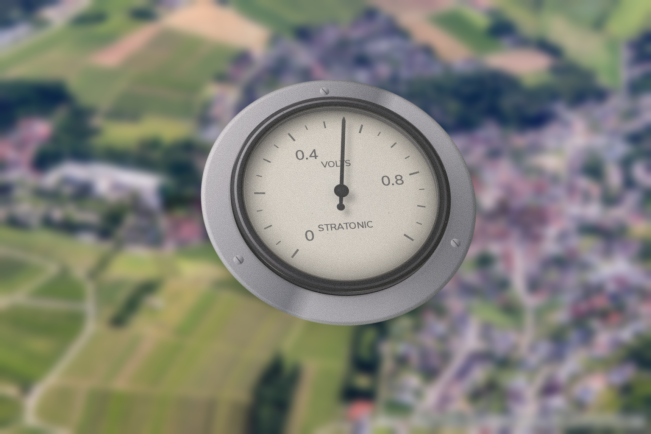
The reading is {"value": 0.55, "unit": "V"}
